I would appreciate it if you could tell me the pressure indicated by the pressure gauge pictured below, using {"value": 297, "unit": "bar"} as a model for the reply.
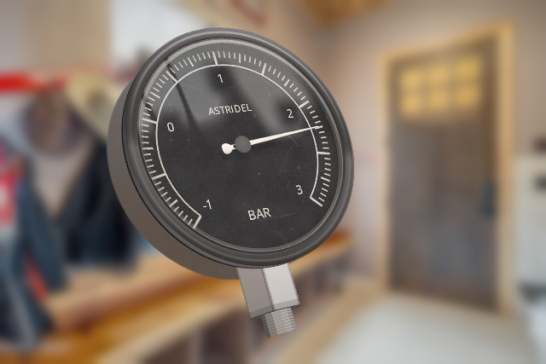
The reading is {"value": 2.25, "unit": "bar"}
